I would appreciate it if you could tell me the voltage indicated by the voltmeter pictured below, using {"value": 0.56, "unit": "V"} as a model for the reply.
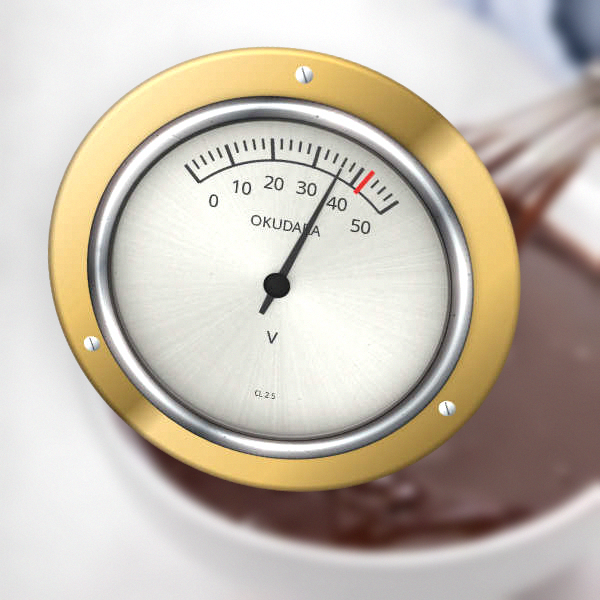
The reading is {"value": 36, "unit": "V"}
